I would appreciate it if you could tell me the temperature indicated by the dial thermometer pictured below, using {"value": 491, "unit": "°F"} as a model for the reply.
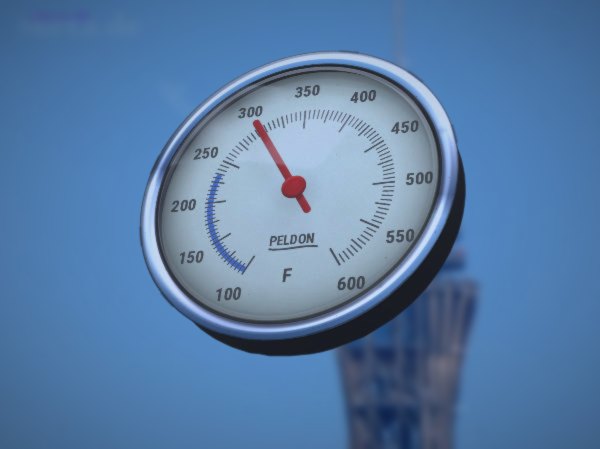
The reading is {"value": 300, "unit": "°F"}
